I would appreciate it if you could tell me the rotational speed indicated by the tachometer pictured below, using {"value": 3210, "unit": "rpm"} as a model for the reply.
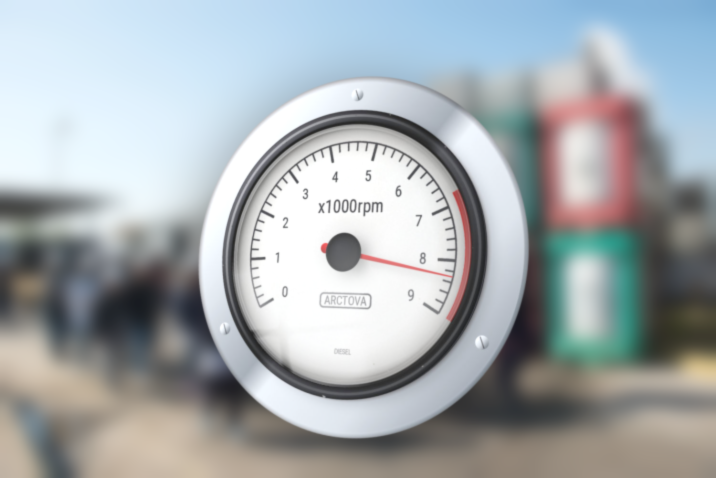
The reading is {"value": 8300, "unit": "rpm"}
